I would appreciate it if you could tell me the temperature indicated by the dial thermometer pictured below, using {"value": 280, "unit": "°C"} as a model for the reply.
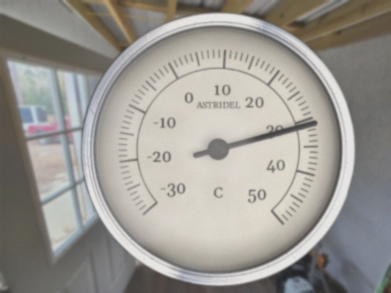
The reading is {"value": 31, "unit": "°C"}
